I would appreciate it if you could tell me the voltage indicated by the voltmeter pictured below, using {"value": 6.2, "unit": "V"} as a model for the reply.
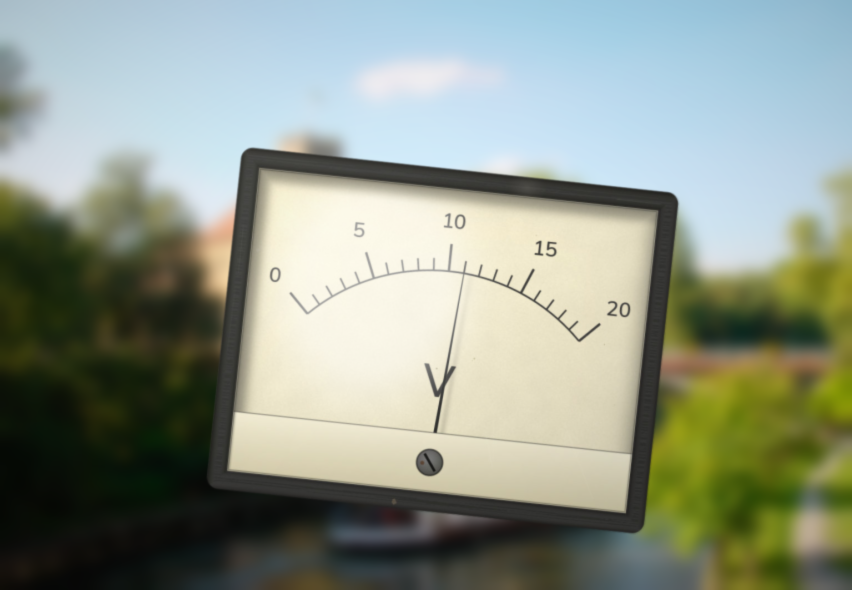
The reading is {"value": 11, "unit": "V"}
